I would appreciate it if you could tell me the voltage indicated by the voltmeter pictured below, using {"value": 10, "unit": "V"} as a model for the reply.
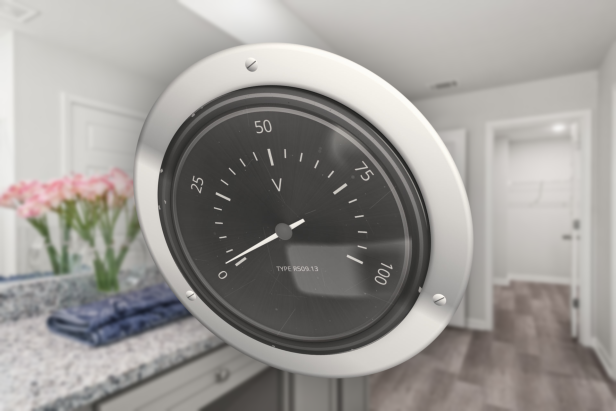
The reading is {"value": 2.5, "unit": "V"}
